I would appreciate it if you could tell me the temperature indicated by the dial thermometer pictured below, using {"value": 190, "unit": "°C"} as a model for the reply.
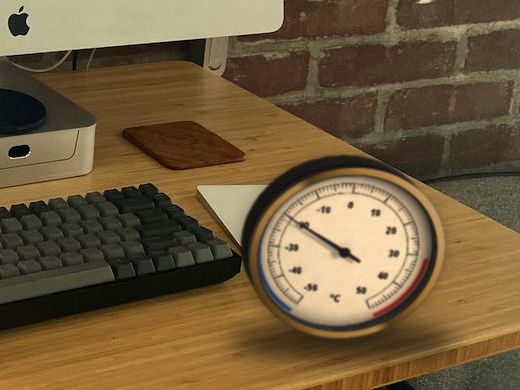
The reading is {"value": -20, "unit": "°C"}
